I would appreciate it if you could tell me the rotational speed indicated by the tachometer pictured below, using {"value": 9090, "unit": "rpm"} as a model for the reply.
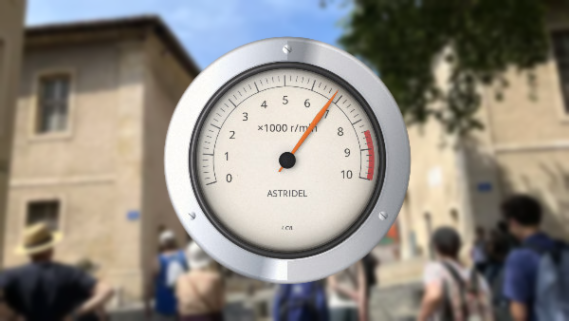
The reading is {"value": 6800, "unit": "rpm"}
